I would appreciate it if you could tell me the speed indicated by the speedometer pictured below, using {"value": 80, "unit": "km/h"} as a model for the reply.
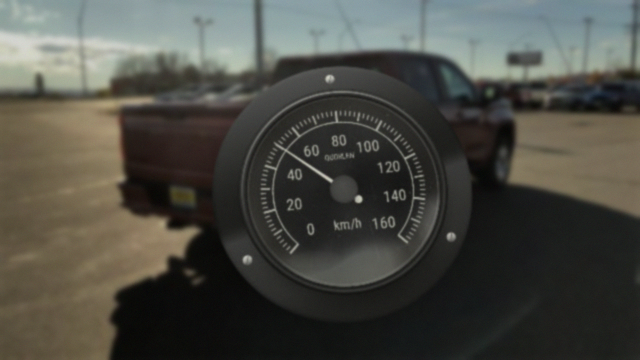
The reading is {"value": 50, "unit": "km/h"}
